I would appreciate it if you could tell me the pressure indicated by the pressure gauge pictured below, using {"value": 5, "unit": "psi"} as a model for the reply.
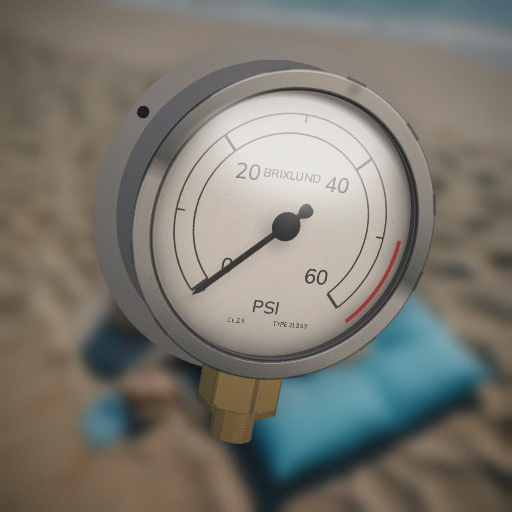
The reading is {"value": 0, "unit": "psi"}
